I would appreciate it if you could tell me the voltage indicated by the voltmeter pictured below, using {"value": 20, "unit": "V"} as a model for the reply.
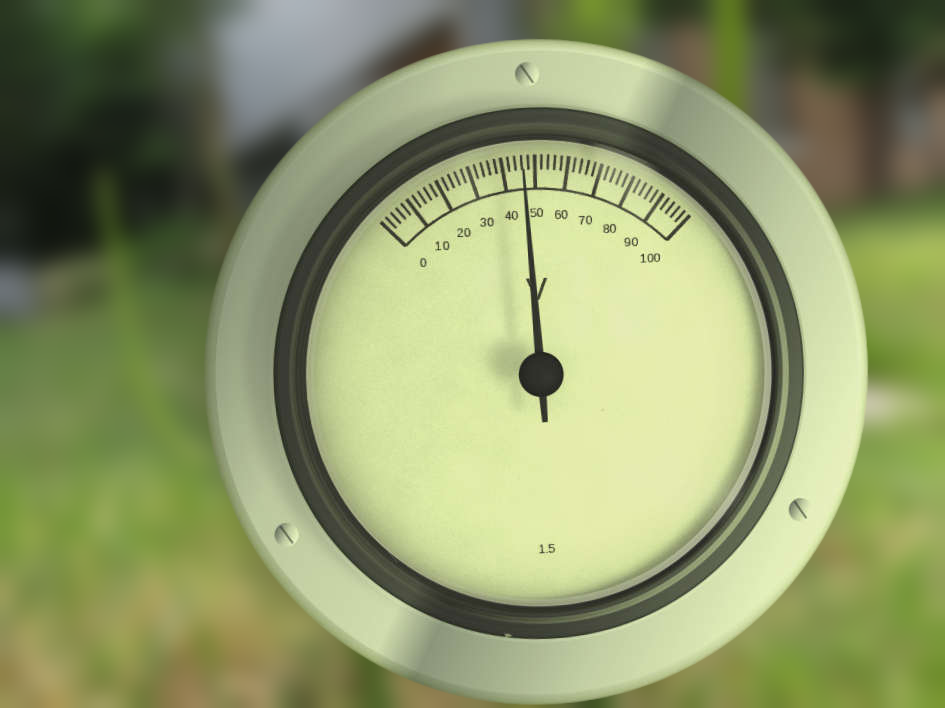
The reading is {"value": 46, "unit": "V"}
